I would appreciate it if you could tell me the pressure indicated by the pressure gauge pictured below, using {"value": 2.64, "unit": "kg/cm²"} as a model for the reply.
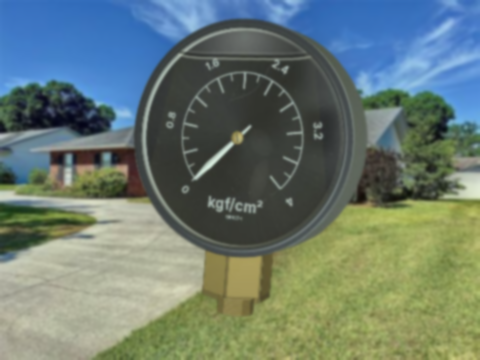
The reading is {"value": 0, "unit": "kg/cm²"}
